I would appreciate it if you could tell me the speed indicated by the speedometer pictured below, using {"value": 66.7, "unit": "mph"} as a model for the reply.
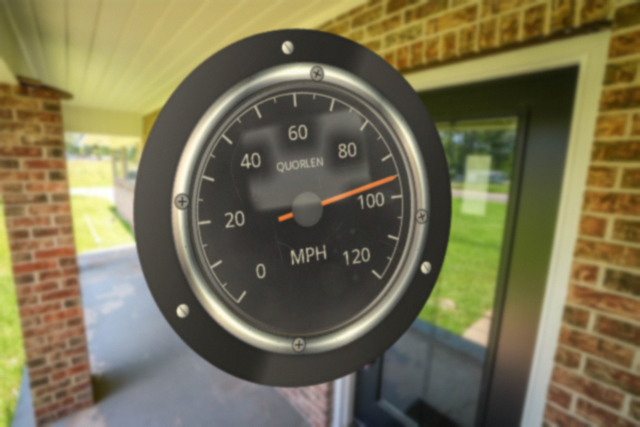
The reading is {"value": 95, "unit": "mph"}
